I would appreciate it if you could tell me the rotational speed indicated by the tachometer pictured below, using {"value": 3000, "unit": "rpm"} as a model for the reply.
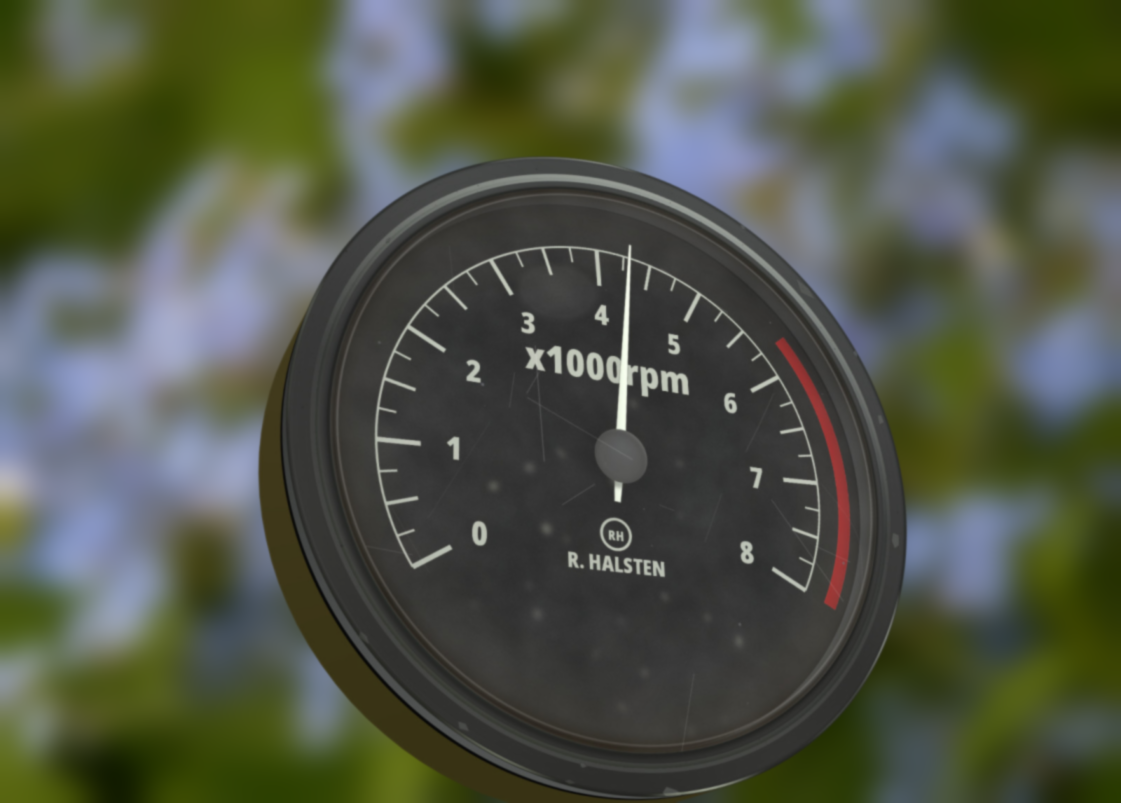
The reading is {"value": 4250, "unit": "rpm"}
